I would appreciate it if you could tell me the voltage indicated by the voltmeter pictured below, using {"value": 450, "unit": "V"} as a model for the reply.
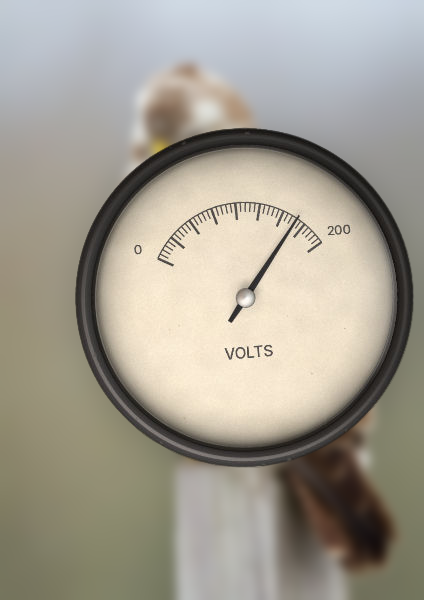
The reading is {"value": 165, "unit": "V"}
